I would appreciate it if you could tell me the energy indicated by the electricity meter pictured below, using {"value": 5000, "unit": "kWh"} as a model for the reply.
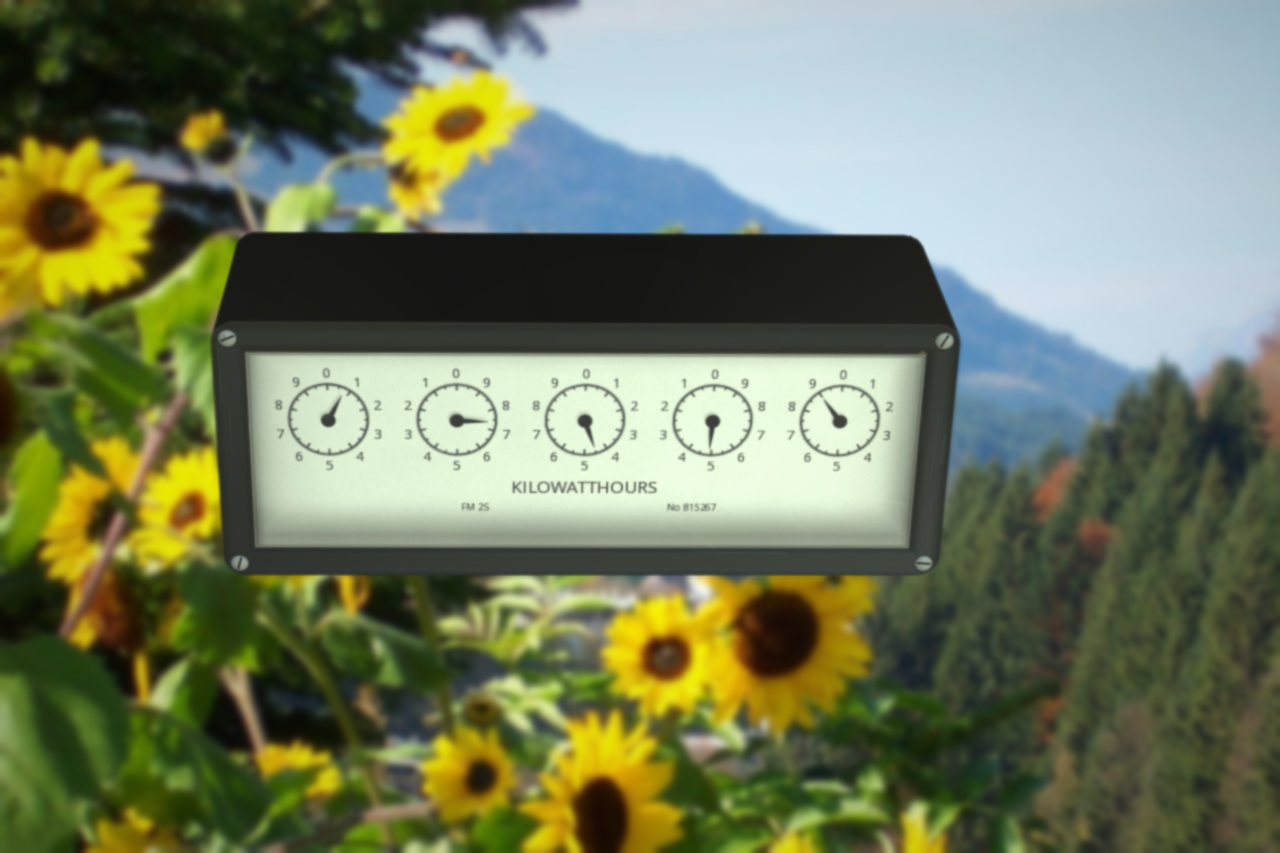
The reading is {"value": 7449, "unit": "kWh"}
